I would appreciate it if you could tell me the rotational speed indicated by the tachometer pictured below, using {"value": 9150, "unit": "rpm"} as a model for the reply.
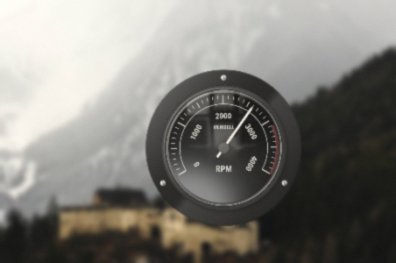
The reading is {"value": 2600, "unit": "rpm"}
